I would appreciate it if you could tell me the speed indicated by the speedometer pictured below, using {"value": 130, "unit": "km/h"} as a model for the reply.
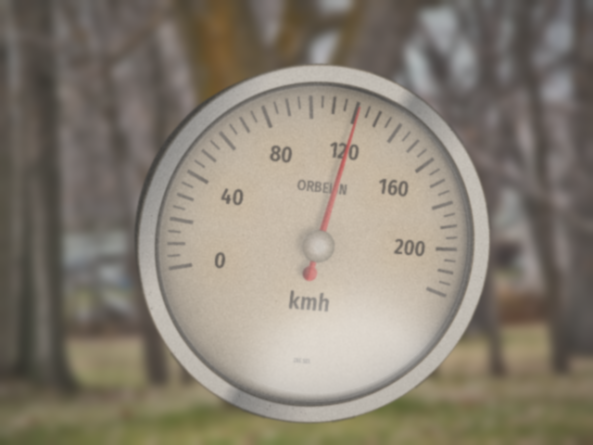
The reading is {"value": 120, "unit": "km/h"}
